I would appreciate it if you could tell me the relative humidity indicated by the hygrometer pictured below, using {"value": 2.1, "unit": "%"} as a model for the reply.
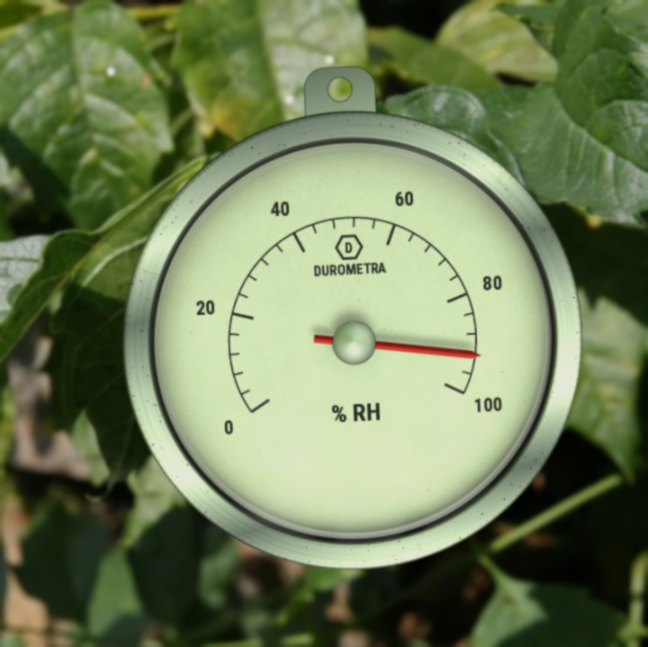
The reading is {"value": 92, "unit": "%"}
